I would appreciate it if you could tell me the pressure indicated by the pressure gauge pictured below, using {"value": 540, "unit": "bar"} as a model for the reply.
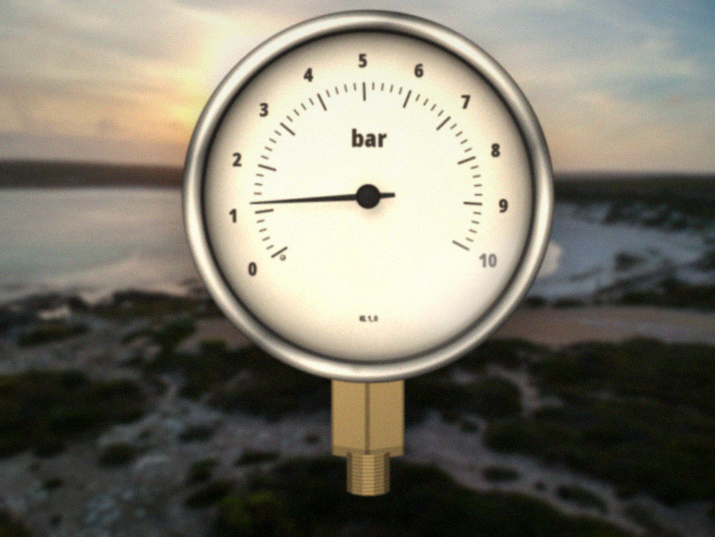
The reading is {"value": 1.2, "unit": "bar"}
